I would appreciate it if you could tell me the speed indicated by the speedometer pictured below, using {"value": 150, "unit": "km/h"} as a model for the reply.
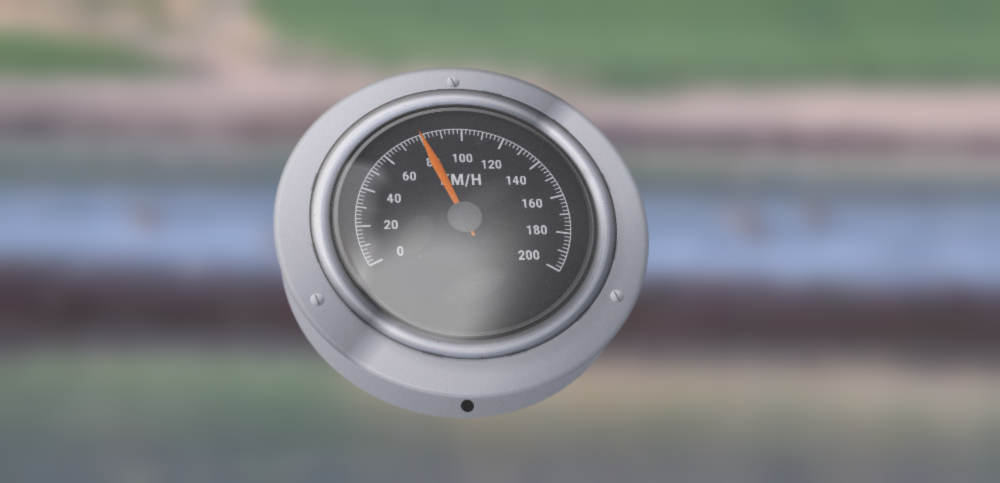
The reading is {"value": 80, "unit": "km/h"}
